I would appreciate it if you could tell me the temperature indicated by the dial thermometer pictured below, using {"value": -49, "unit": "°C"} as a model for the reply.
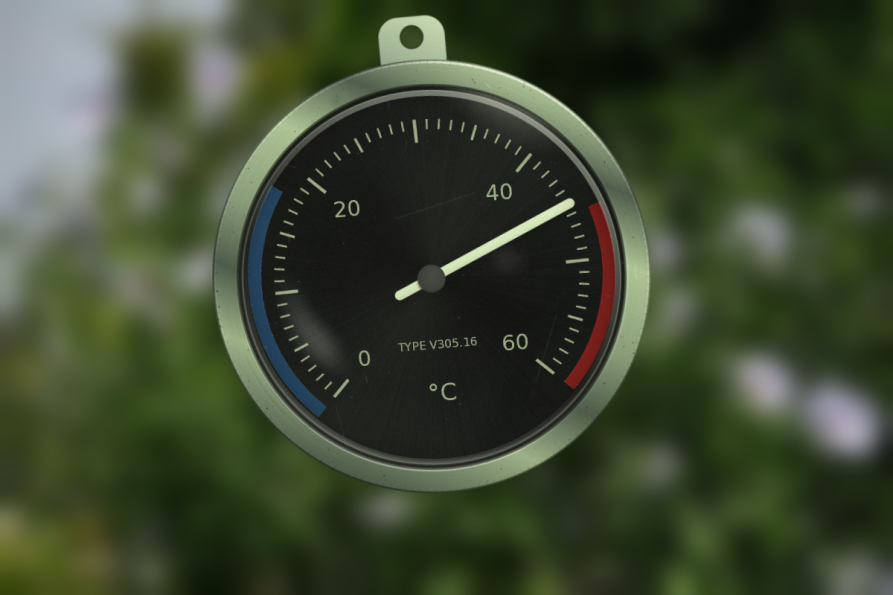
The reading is {"value": 45, "unit": "°C"}
